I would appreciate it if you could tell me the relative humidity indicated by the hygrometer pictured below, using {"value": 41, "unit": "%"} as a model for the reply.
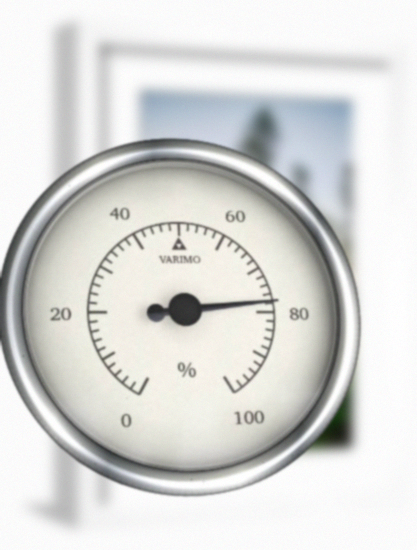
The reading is {"value": 78, "unit": "%"}
